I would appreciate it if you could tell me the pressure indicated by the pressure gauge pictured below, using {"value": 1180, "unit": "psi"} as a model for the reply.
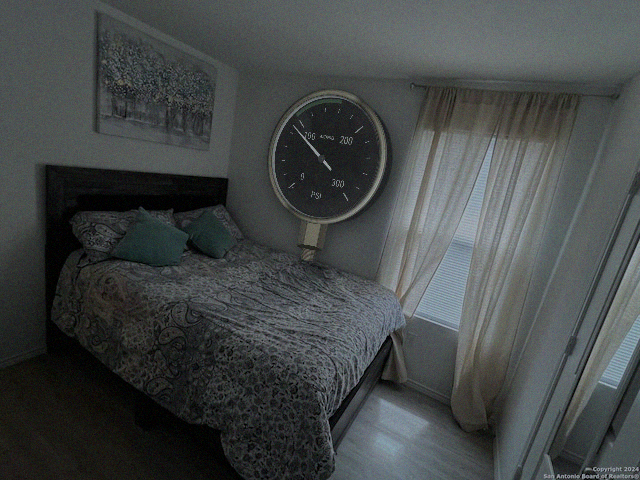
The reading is {"value": 90, "unit": "psi"}
